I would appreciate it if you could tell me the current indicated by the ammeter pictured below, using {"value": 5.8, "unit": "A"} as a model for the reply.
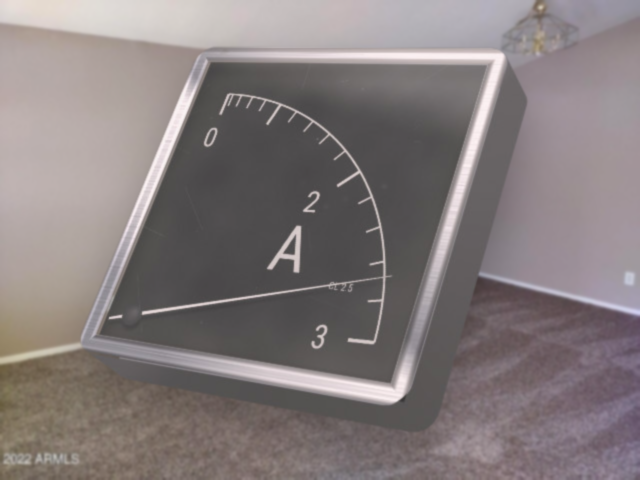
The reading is {"value": 2.7, "unit": "A"}
